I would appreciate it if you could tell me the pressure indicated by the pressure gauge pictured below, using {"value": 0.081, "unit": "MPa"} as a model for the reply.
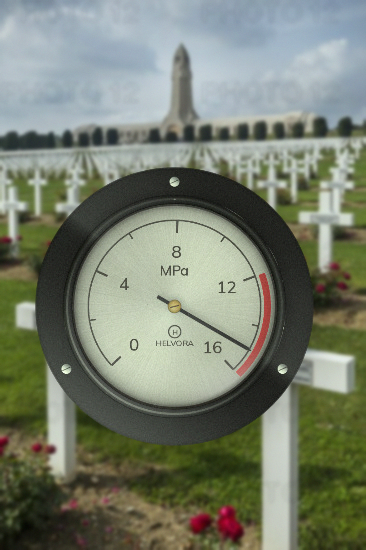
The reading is {"value": 15, "unit": "MPa"}
